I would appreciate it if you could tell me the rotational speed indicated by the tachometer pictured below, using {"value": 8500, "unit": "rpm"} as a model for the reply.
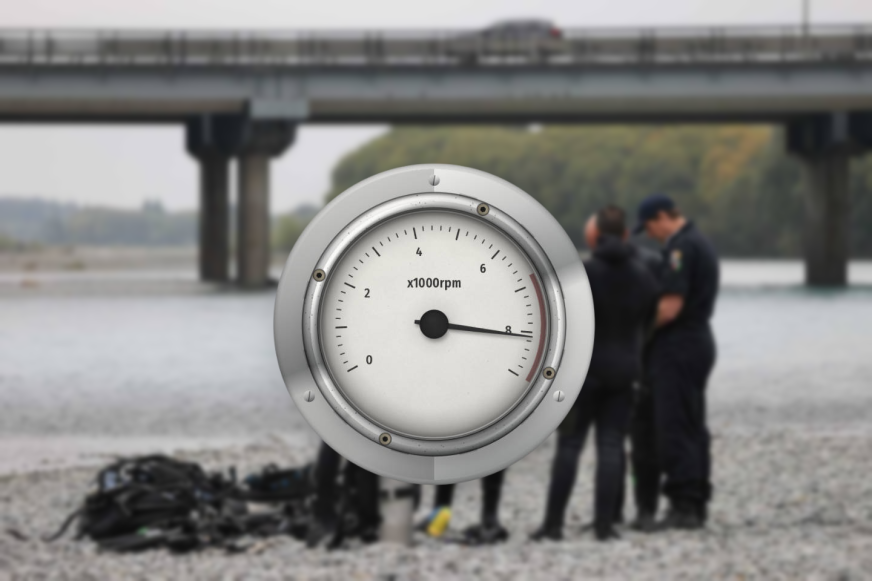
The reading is {"value": 8100, "unit": "rpm"}
